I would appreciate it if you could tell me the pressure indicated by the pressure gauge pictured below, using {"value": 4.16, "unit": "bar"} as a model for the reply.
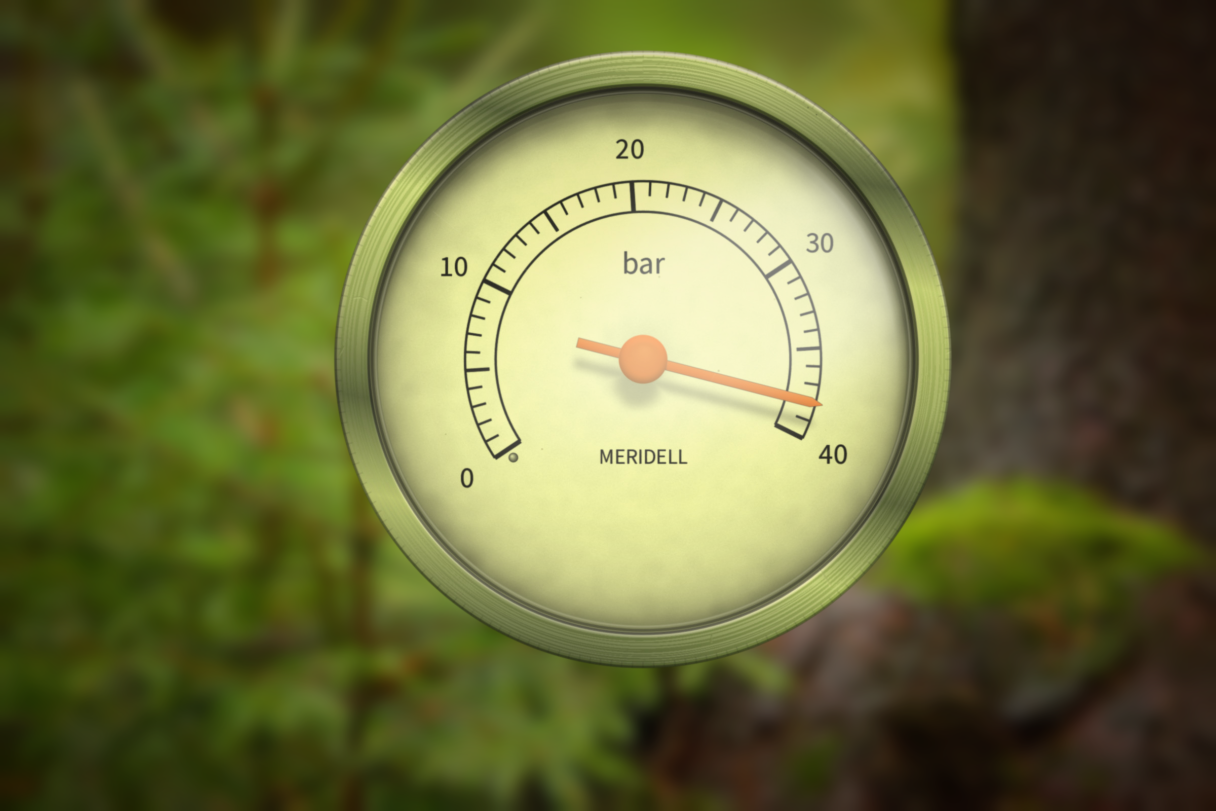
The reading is {"value": 38, "unit": "bar"}
